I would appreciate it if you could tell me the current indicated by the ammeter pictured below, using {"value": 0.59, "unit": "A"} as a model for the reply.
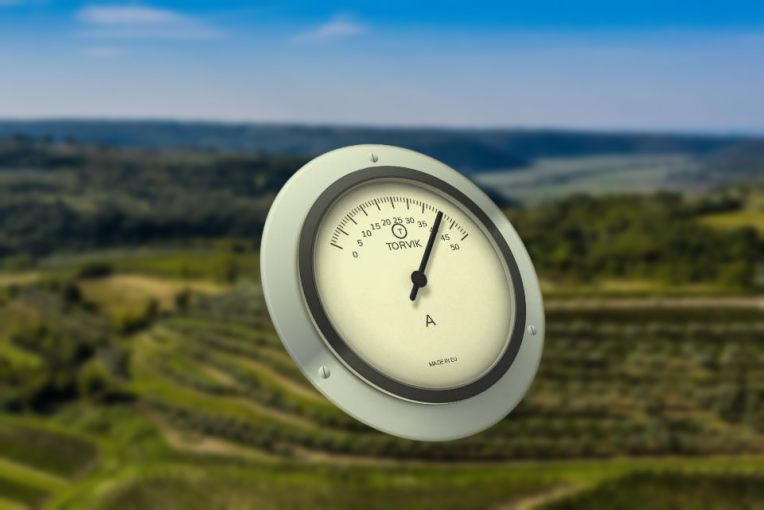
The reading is {"value": 40, "unit": "A"}
